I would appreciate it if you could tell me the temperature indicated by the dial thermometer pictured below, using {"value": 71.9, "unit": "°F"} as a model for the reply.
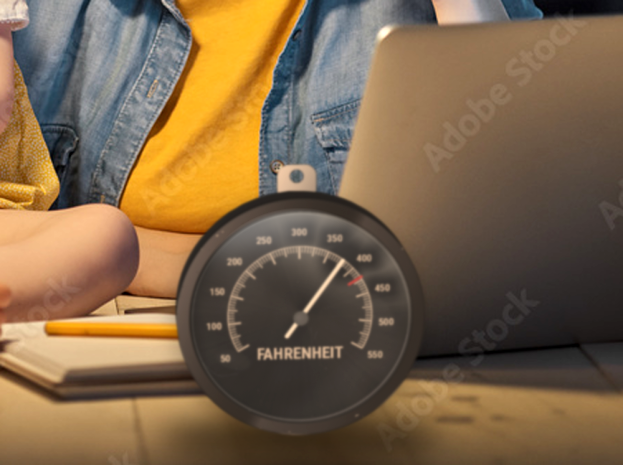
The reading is {"value": 375, "unit": "°F"}
